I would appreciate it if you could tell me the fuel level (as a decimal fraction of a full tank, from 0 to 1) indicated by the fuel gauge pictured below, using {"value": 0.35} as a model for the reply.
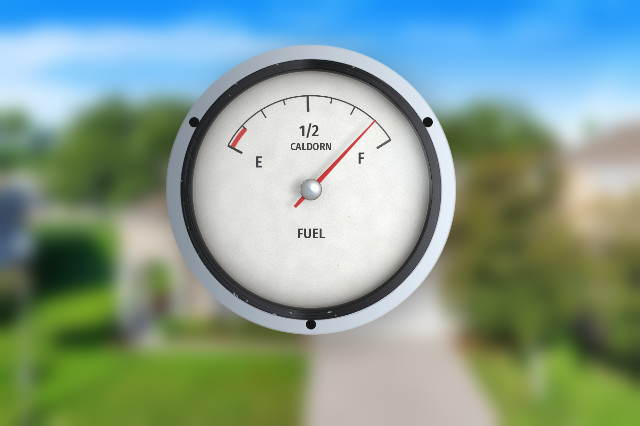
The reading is {"value": 0.875}
